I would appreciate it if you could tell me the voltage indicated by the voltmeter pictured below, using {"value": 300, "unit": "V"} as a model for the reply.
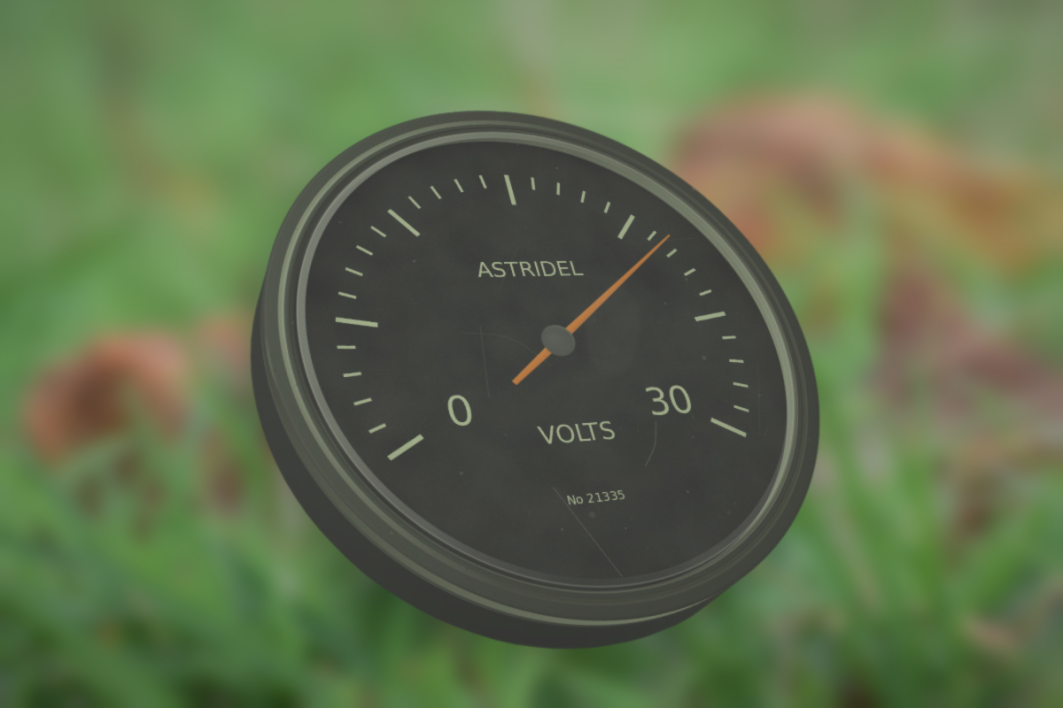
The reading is {"value": 21.5, "unit": "V"}
